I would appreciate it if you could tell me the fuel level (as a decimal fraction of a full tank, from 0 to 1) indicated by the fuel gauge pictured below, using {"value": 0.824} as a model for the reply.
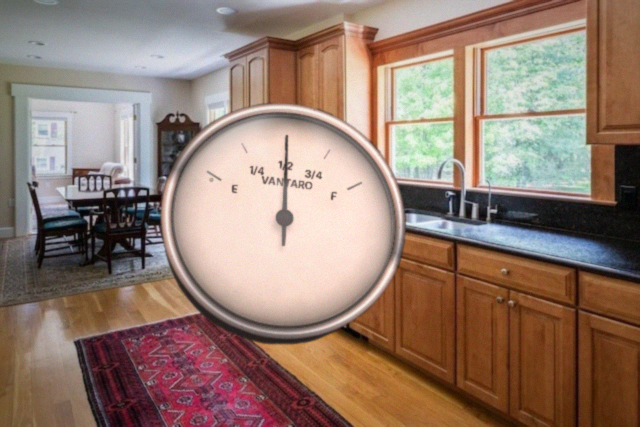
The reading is {"value": 0.5}
